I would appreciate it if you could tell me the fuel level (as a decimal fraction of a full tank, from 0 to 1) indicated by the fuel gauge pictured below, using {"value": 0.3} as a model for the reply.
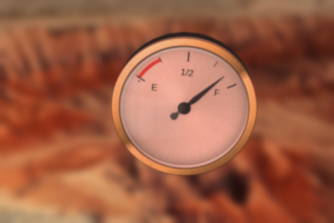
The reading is {"value": 0.875}
